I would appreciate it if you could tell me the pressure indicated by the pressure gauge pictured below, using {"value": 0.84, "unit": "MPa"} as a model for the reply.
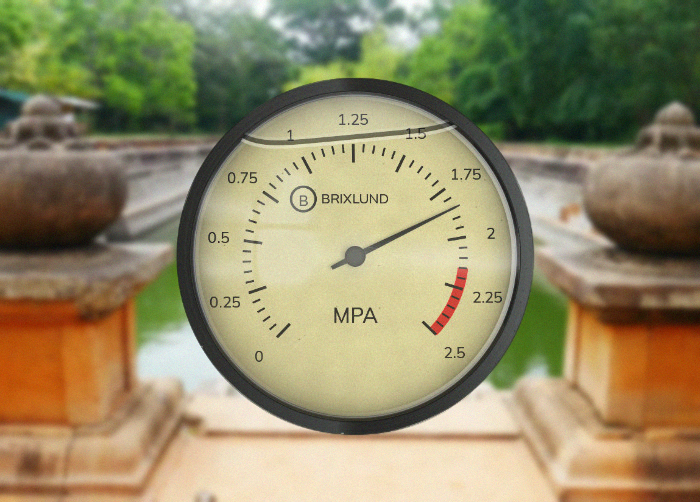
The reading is {"value": 1.85, "unit": "MPa"}
